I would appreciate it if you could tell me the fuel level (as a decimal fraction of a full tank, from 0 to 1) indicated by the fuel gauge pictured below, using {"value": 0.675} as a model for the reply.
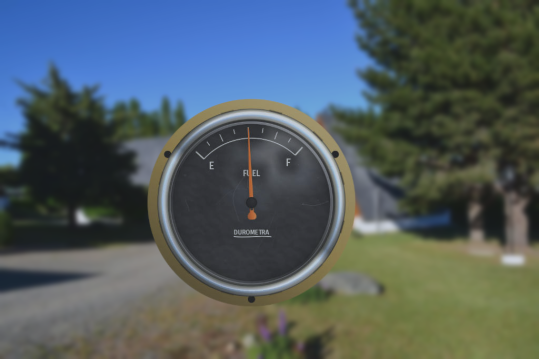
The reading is {"value": 0.5}
